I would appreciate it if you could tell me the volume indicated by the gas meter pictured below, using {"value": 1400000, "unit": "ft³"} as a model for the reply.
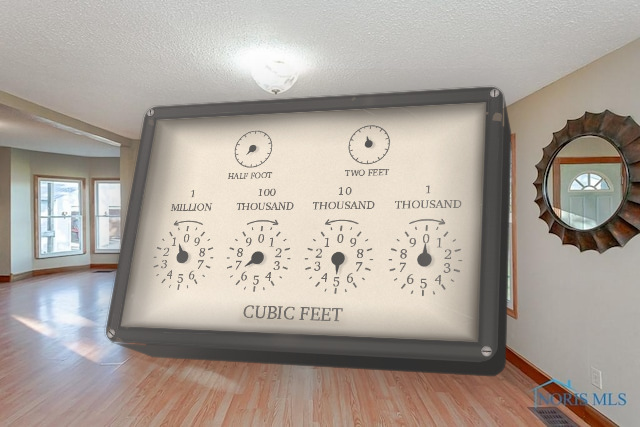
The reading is {"value": 65000, "unit": "ft³"}
